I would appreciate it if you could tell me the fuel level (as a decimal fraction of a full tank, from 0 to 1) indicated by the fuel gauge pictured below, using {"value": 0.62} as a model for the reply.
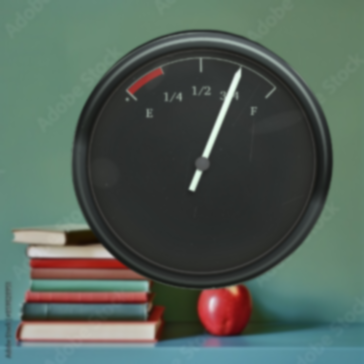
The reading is {"value": 0.75}
